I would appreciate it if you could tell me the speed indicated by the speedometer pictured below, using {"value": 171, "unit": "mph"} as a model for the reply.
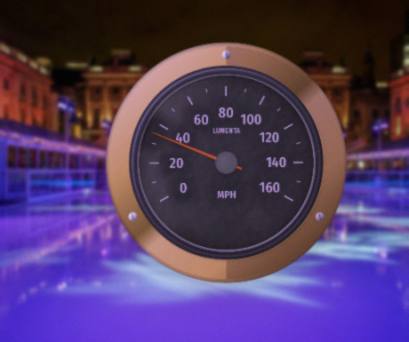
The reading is {"value": 35, "unit": "mph"}
